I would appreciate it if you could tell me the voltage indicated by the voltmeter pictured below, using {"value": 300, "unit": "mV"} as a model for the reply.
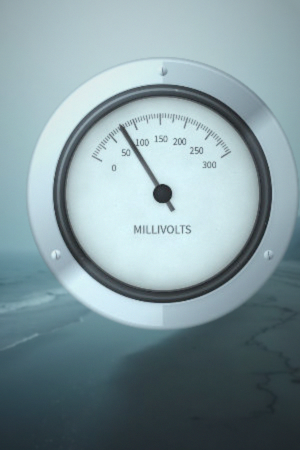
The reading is {"value": 75, "unit": "mV"}
